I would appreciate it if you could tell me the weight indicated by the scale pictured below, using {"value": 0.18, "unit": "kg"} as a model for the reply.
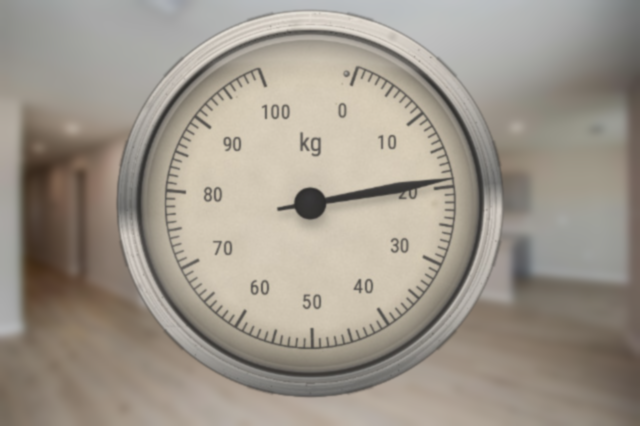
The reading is {"value": 19, "unit": "kg"}
